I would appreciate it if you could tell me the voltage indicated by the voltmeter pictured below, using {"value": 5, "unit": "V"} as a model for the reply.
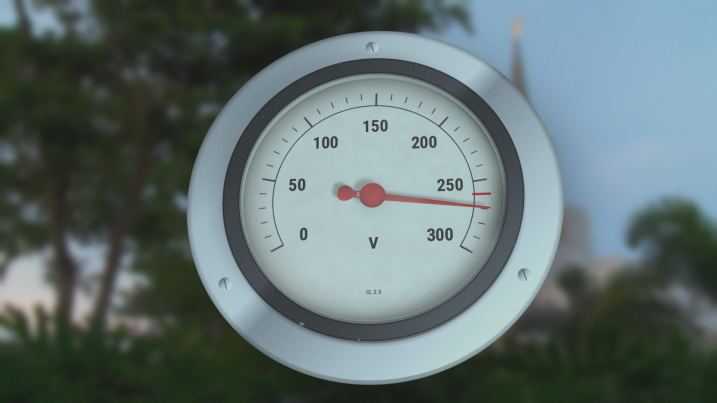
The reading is {"value": 270, "unit": "V"}
